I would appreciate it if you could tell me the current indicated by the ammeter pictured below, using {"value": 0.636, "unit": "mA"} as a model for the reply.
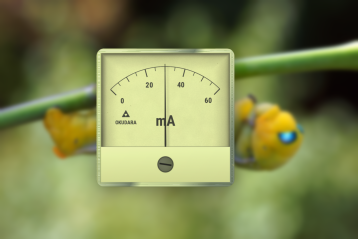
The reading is {"value": 30, "unit": "mA"}
